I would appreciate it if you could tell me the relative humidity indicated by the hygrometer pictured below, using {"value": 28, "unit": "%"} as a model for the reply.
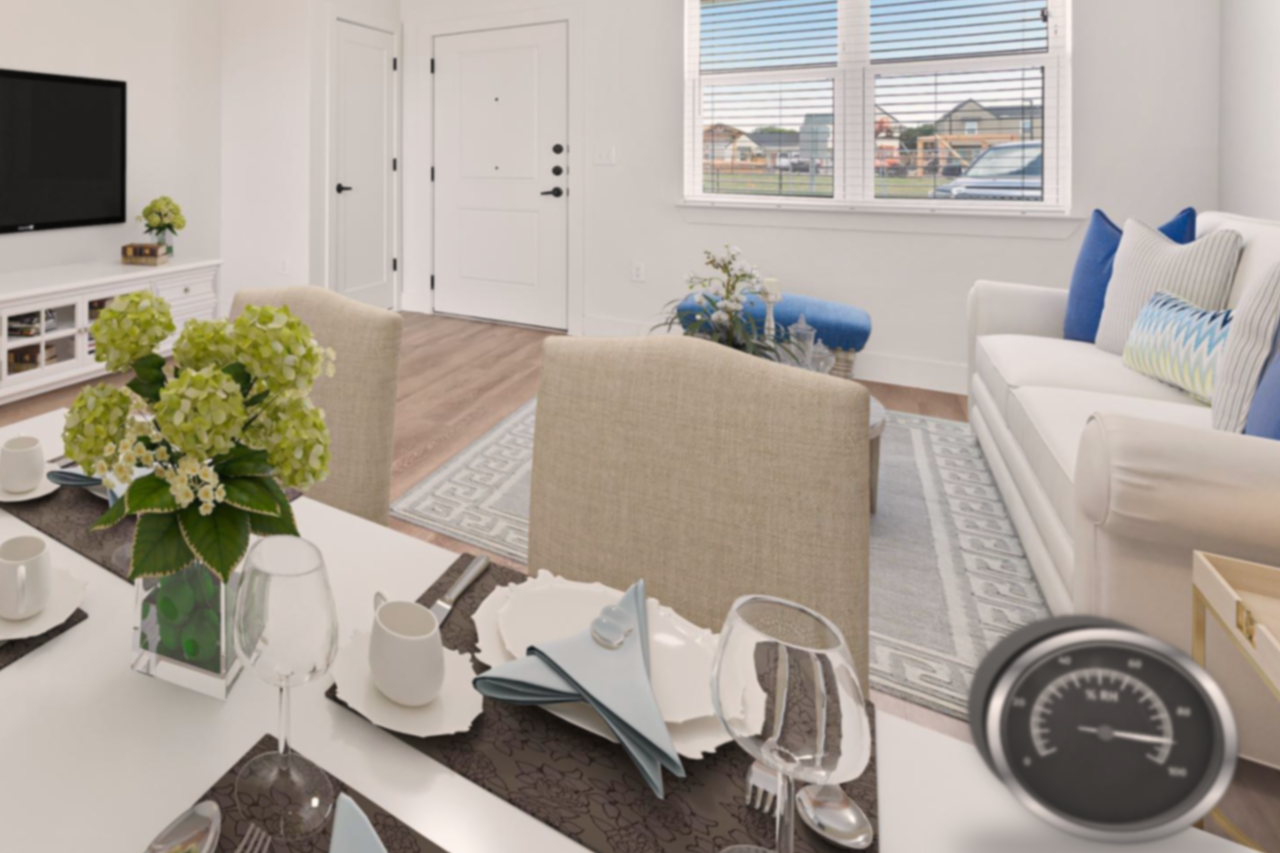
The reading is {"value": 90, "unit": "%"}
